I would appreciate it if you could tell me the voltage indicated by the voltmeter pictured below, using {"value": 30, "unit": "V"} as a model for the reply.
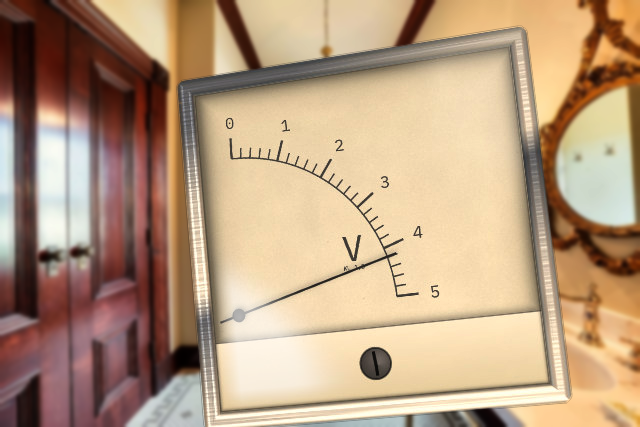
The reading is {"value": 4.2, "unit": "V"}
